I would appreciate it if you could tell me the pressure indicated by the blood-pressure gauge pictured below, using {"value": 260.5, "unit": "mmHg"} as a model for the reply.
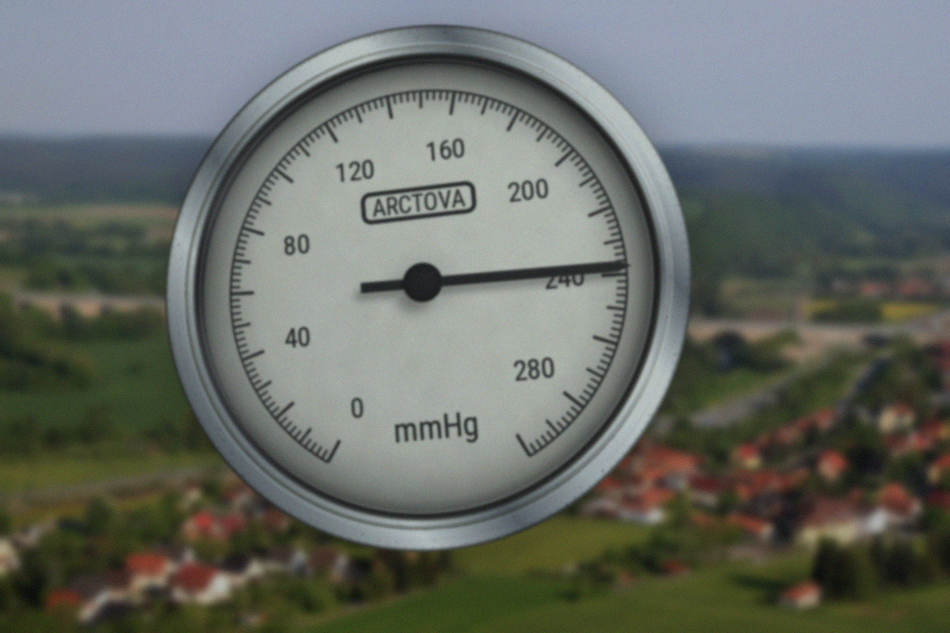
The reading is {"value": 238, "unit": "mmHg"}
